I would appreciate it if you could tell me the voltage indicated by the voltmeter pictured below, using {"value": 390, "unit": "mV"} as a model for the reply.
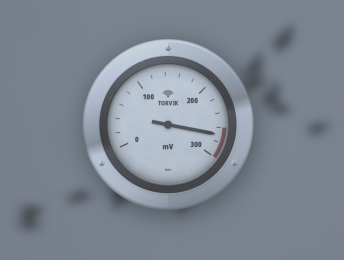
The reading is {"value": 270, "unit": "mV"}
